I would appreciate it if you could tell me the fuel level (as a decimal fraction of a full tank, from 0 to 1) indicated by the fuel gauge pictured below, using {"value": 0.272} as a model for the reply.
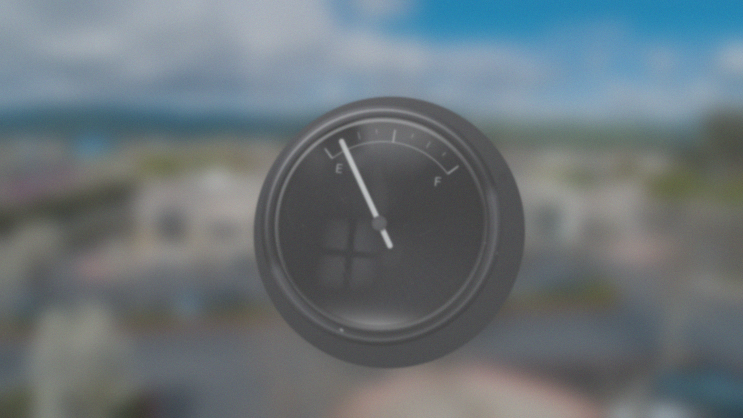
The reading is {"value": 0.125}
